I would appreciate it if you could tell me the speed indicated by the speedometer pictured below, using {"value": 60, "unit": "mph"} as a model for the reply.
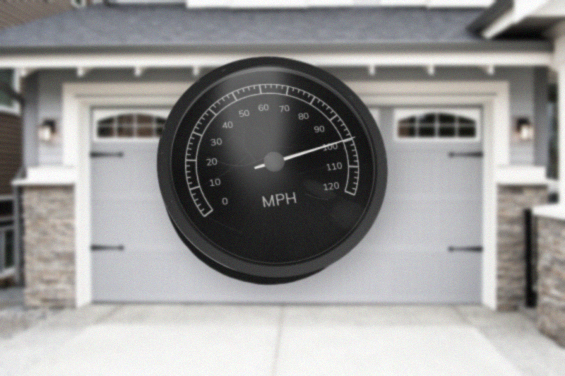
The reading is {"value": 100, "unit": "mph"}
